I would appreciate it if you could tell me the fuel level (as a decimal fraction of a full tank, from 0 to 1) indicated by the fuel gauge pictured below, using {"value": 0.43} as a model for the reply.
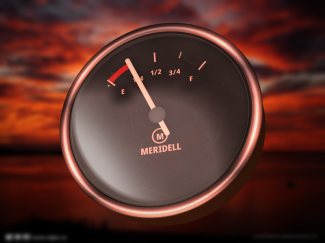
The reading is {"value": 0.25}
